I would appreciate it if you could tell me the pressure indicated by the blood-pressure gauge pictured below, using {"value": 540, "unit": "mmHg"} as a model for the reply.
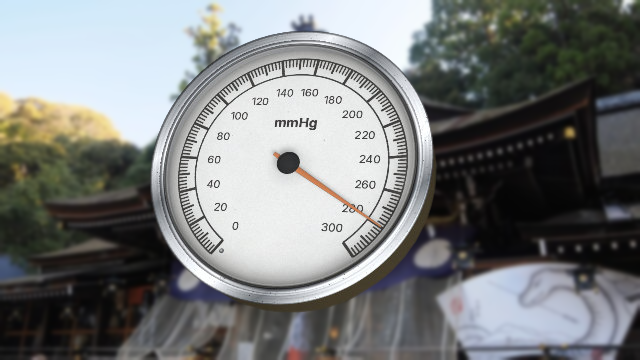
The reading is {"value": 280, "unit": "mmHg"}
